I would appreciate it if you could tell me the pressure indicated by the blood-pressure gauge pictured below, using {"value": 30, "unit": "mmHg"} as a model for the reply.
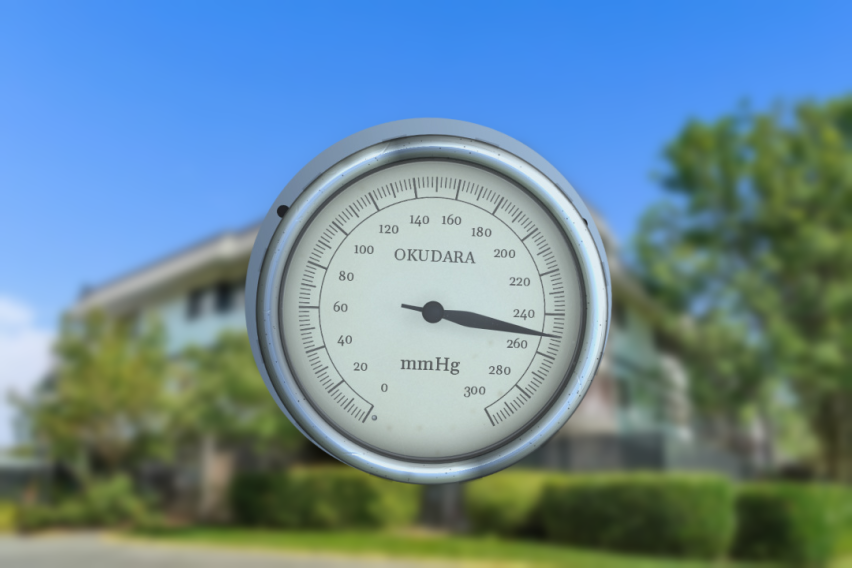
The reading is {"value": 250, "unit": "mmHg"}
